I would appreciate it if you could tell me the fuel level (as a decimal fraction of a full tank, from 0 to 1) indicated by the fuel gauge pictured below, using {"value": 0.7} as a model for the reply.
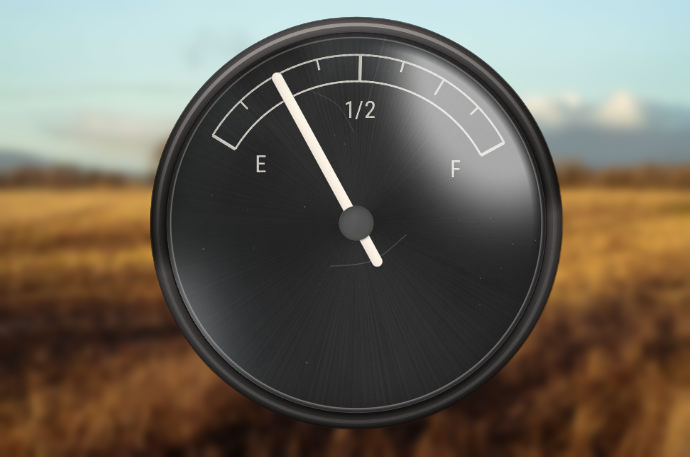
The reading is {"value": 0.25}
